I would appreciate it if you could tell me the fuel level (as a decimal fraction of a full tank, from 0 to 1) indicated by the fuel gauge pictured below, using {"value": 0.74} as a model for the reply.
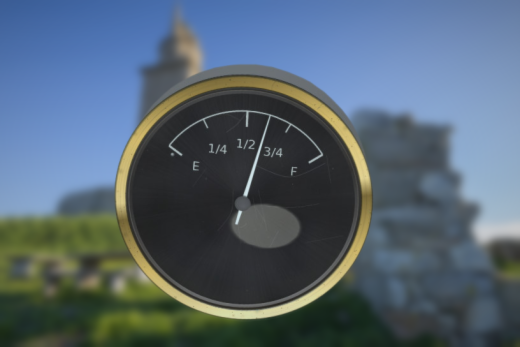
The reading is {"value": 0.625}
